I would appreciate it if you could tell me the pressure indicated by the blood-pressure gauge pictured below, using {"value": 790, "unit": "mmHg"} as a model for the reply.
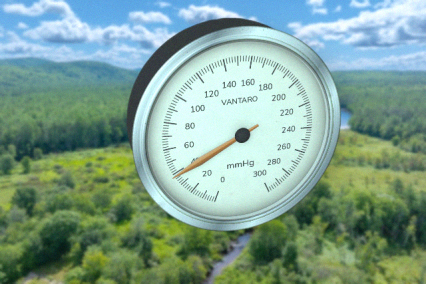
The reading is {"value": 40, "unit": "mmHg"}
